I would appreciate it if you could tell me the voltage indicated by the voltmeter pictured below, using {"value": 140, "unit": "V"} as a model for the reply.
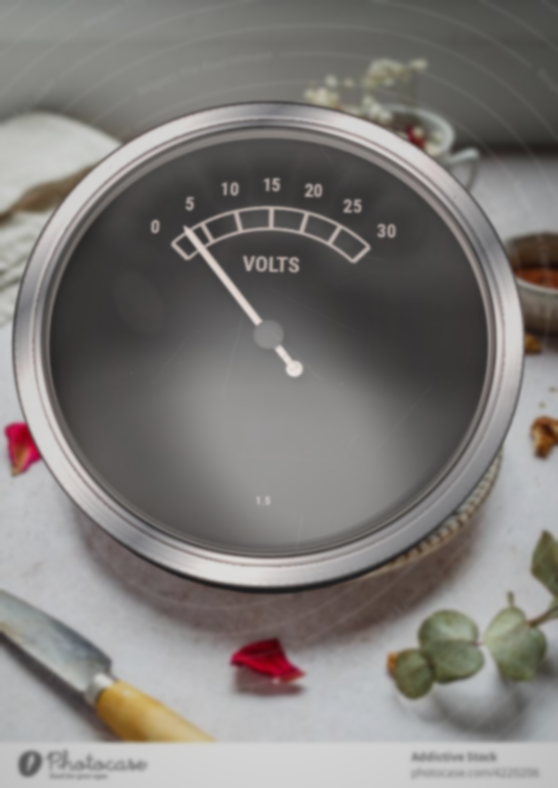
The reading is {"value": 2.5, "unit": "V"}
